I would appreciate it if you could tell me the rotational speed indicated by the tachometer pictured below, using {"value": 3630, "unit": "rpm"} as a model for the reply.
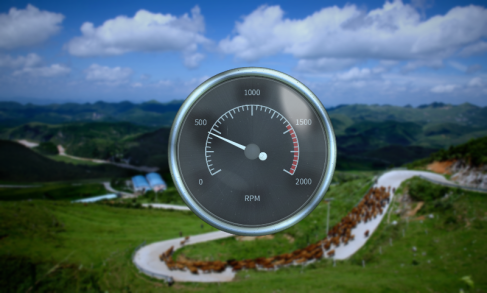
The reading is {"value": 450, "unit": "rpm"}
